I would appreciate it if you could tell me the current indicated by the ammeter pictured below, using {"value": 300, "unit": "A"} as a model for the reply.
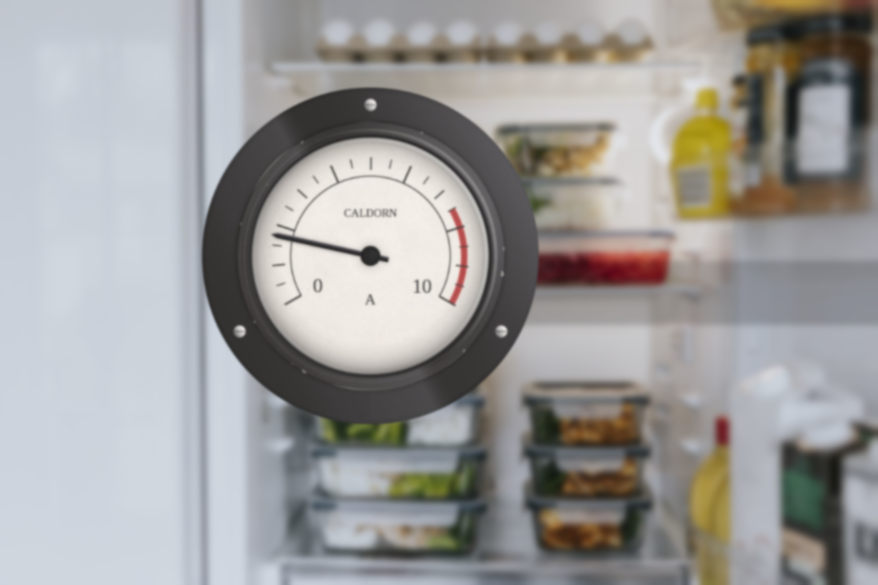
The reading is {"value": 1.75, "unit": "A"}
